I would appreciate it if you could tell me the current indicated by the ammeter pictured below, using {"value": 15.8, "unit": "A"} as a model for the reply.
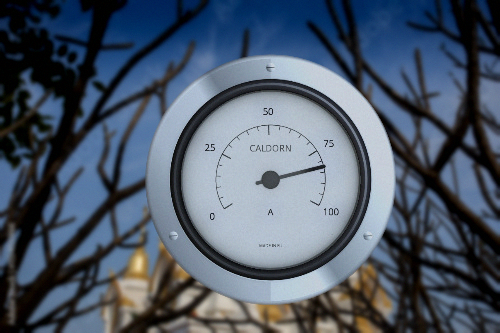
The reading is {"value": 82.5, "unit": "A"}
